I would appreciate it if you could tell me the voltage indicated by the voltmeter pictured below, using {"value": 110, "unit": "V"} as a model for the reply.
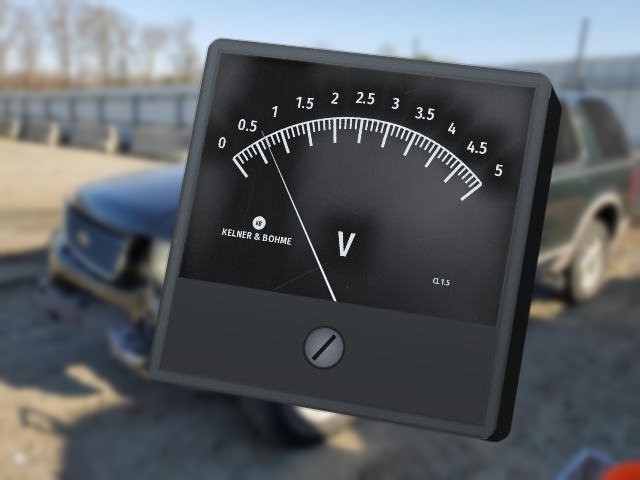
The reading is {"value": 0.7, "unit": "V"}
